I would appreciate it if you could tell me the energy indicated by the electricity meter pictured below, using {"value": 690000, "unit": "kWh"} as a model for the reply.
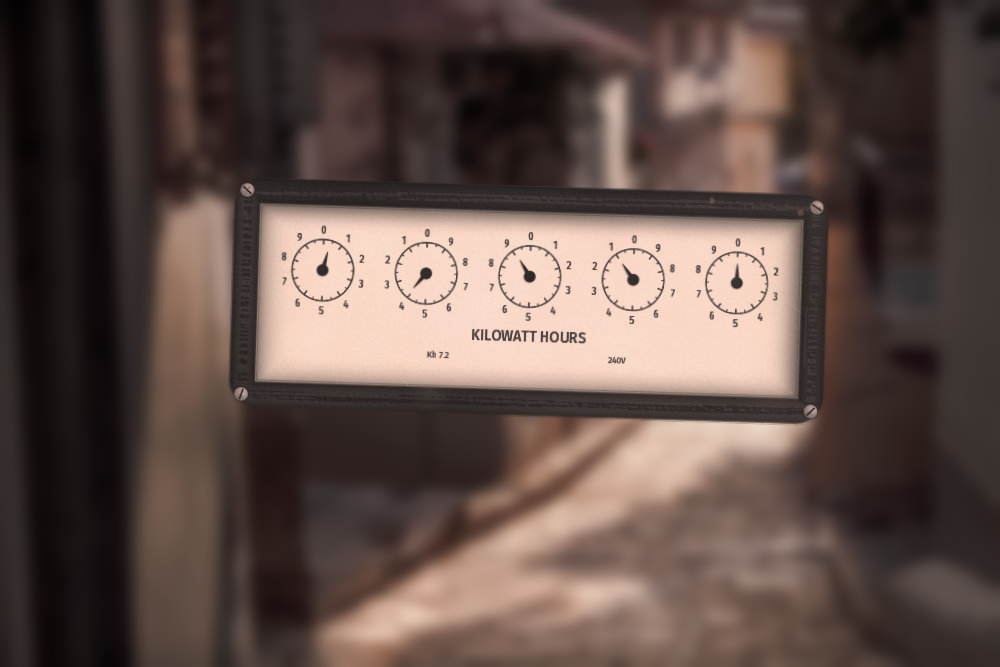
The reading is {"value": 3910, "unit": "kWh"}
